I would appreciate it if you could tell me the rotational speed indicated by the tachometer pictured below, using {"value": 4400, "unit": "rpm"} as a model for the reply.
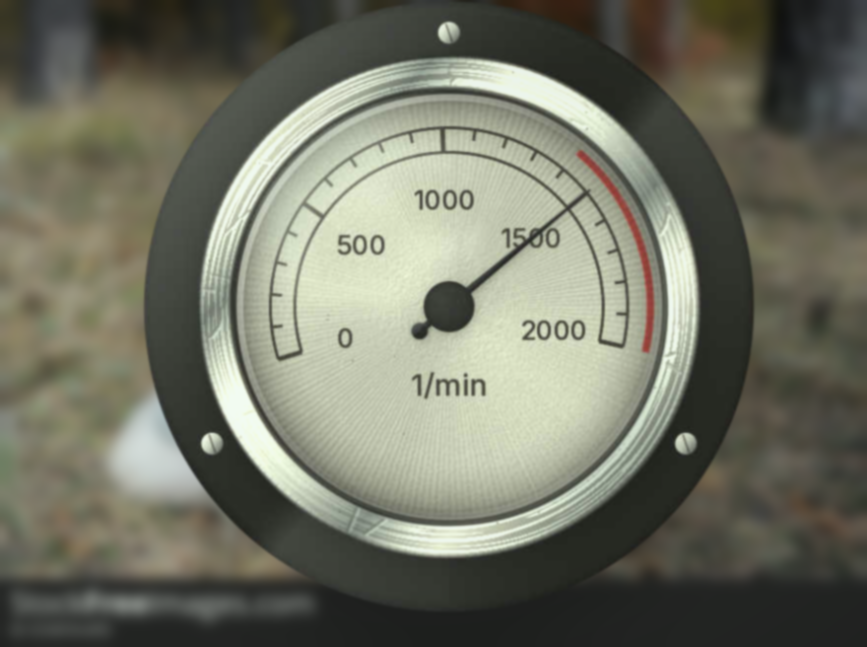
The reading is {"value": 1500, "unit": "rpm"}
